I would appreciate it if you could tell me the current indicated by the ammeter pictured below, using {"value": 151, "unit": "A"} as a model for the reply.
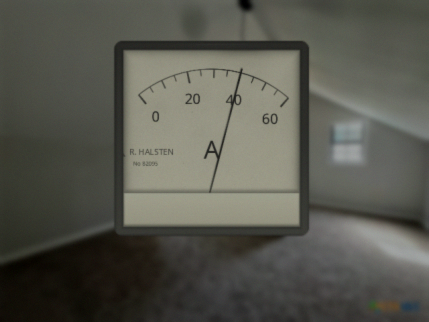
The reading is {"value": 40, "unit": "A"}
